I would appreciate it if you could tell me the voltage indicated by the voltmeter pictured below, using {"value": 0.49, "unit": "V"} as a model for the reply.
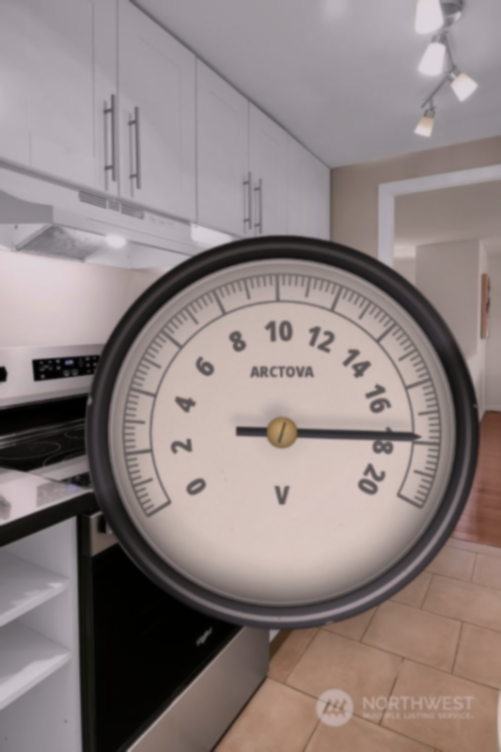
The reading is {"value": 17.8, "unit": "V"}
